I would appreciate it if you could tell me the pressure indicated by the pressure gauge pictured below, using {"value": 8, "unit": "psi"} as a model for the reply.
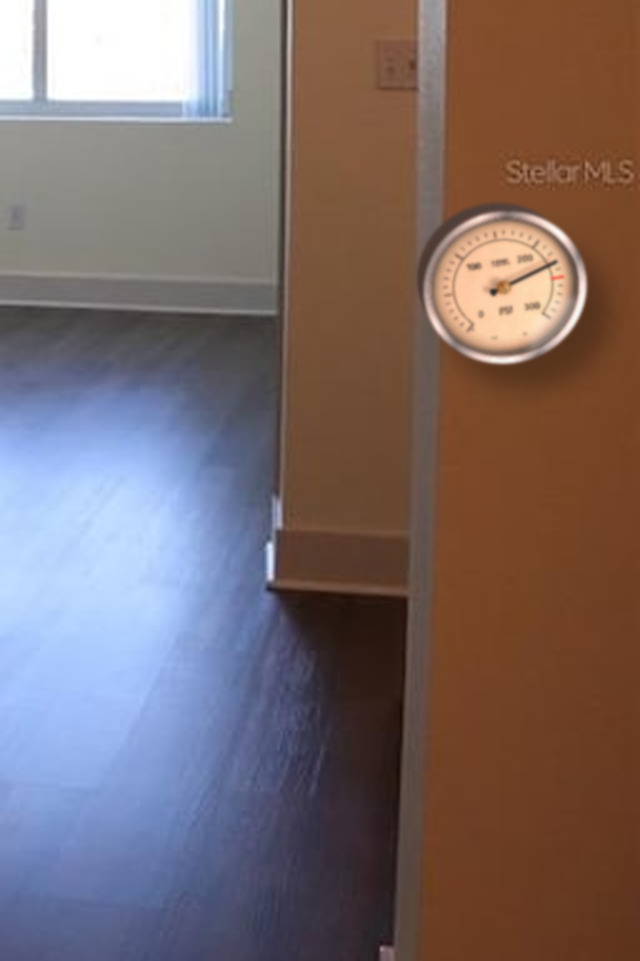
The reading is {"value": 230, "unit": "psi"}
